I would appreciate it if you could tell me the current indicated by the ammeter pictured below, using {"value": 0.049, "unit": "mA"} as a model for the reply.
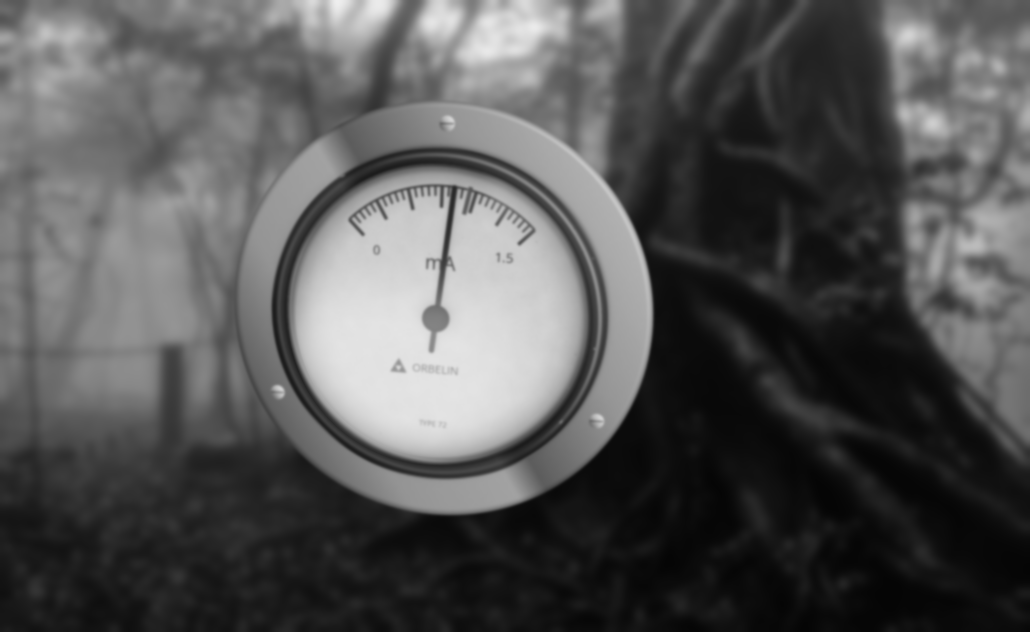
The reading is {"value": 0.85, "unit": "mA"}
